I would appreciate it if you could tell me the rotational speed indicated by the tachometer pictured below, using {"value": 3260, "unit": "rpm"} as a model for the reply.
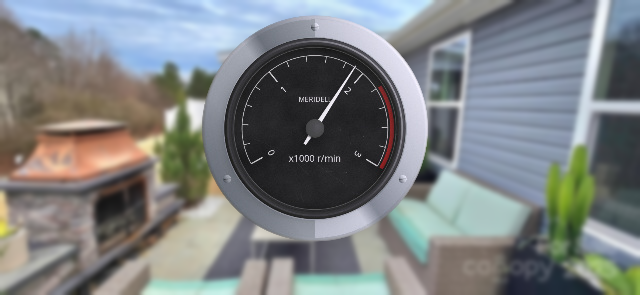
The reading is {"value": 1900, "unit": "rpm"}
